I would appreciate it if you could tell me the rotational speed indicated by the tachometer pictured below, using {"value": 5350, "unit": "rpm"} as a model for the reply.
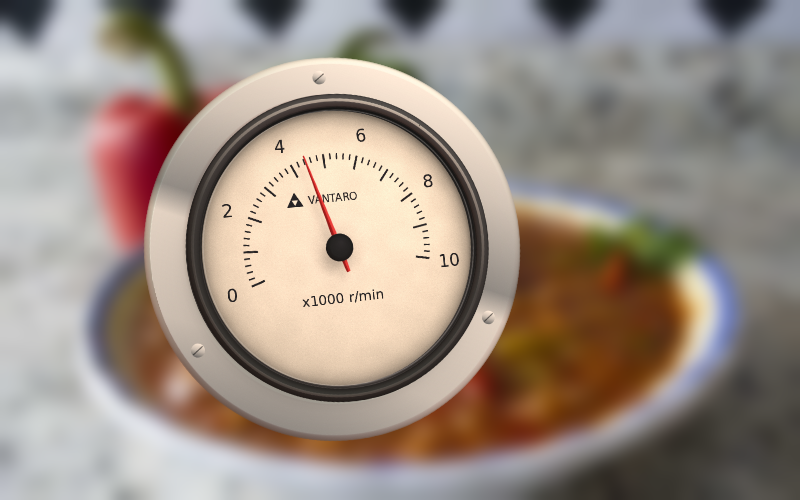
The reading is {"value": 4400, "unit": "rpm"}
